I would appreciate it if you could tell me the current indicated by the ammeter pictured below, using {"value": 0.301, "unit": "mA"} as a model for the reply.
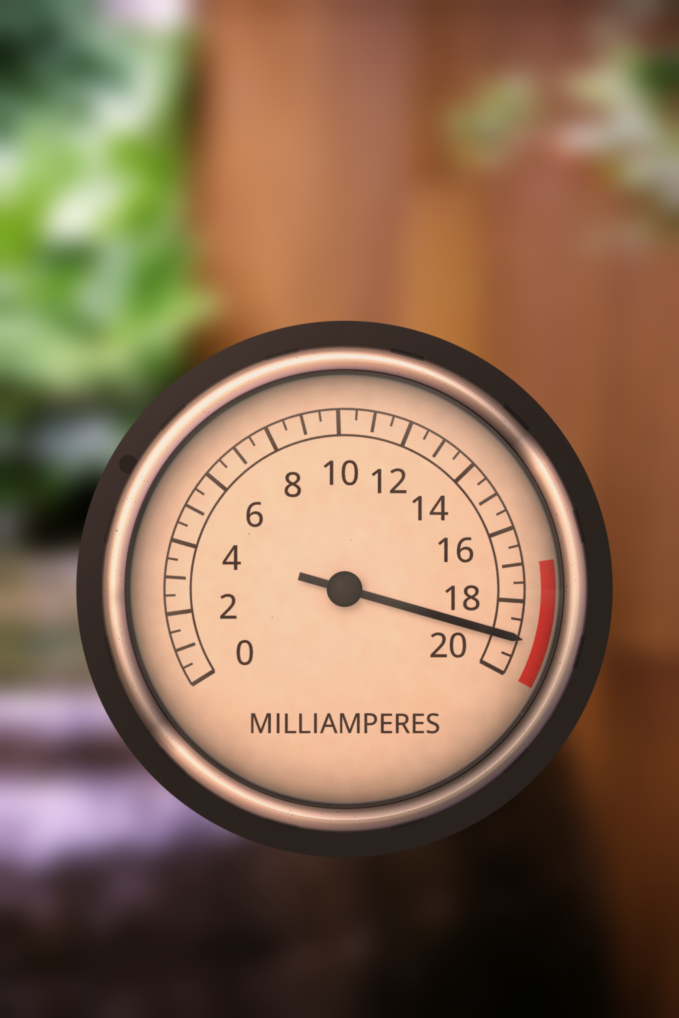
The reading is {"value": 19, "unit": "mA"}
